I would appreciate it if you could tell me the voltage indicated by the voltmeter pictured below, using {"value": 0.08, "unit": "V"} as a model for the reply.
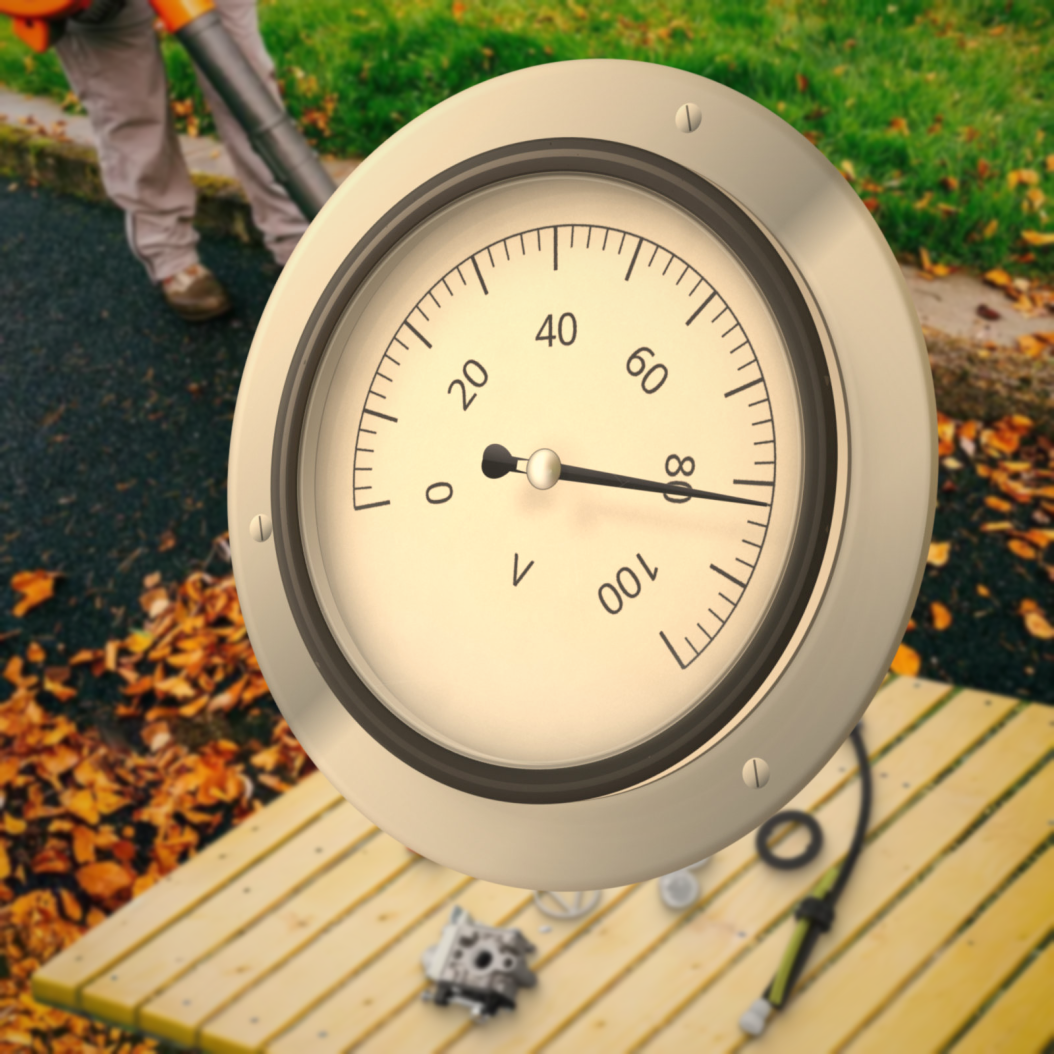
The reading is {"value": 82, "unit": "V"}
